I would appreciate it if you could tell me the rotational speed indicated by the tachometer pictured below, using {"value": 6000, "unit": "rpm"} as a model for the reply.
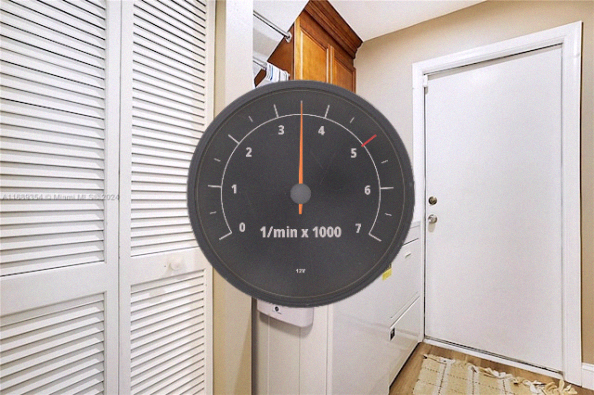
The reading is {"value": 3500, "unit": "rpm"}
